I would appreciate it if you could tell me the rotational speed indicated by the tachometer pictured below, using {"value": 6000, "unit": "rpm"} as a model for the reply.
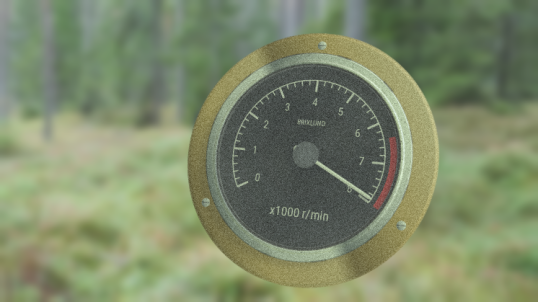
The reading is {"value": 7900, "unit": "rpm"}
